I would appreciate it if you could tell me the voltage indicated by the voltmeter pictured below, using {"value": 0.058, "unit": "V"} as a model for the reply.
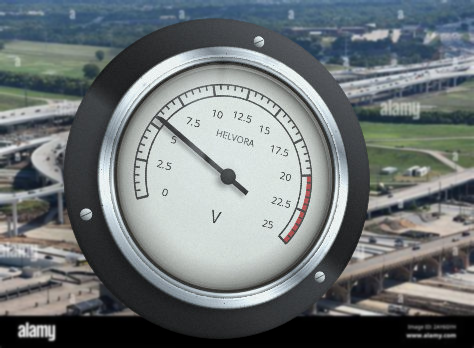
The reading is {"value": 5.5, "unit": "V"}
